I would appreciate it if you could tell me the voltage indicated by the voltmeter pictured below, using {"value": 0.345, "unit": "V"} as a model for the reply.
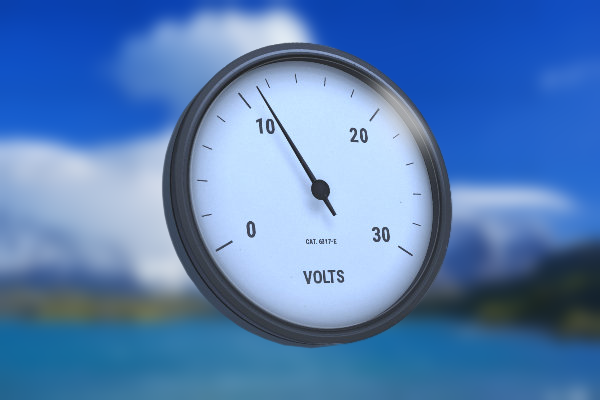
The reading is {"value": 11, "unit": "V"}
